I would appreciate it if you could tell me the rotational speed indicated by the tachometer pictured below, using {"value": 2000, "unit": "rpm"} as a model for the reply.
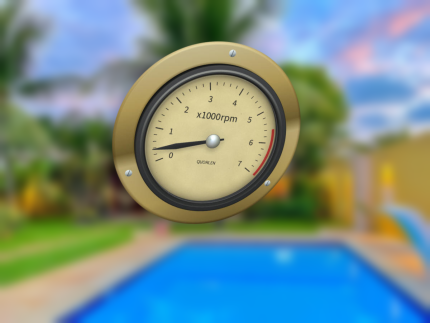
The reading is {"value": 400, "unit": "rpm"}
